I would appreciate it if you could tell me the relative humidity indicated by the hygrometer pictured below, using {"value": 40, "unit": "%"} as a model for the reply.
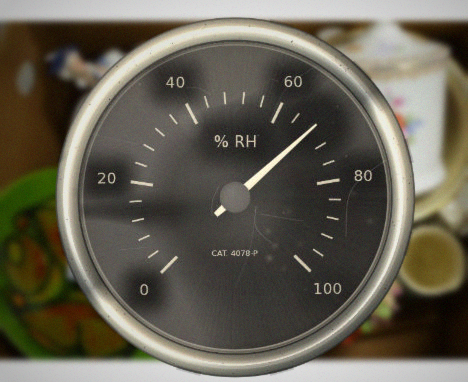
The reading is {"value": 68, "unit": "%"}
